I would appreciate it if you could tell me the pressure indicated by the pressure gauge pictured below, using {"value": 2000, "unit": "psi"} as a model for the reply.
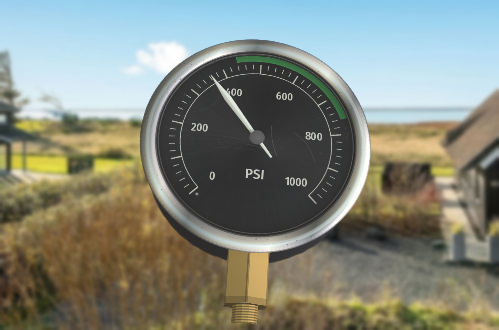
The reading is {"value": 360, "unit": "psi"}
